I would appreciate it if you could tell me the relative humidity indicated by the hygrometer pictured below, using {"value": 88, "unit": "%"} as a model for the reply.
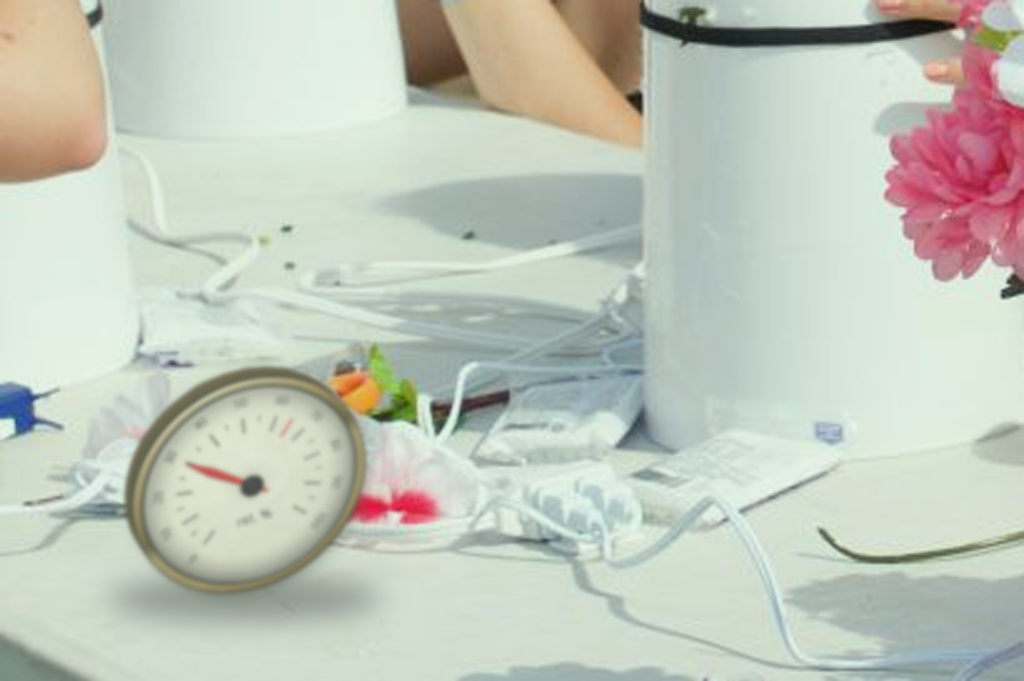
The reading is {"value": 30, "unit": "%"}
